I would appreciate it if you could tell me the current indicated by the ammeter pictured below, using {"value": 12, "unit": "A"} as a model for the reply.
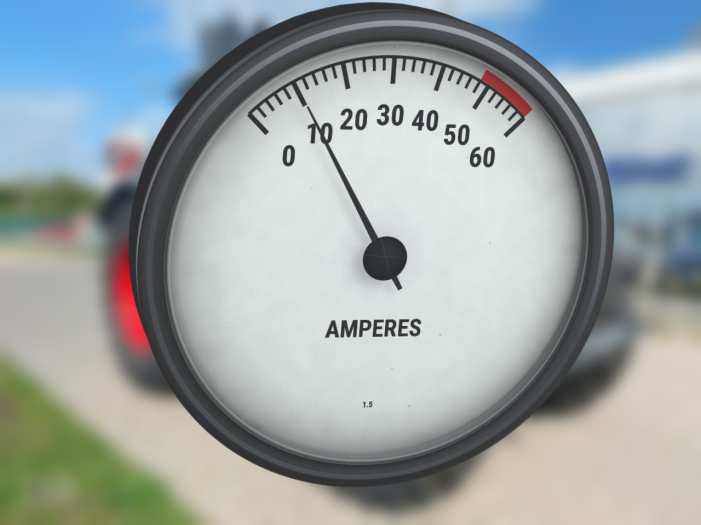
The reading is {"value": 10, "unit": "A"}
